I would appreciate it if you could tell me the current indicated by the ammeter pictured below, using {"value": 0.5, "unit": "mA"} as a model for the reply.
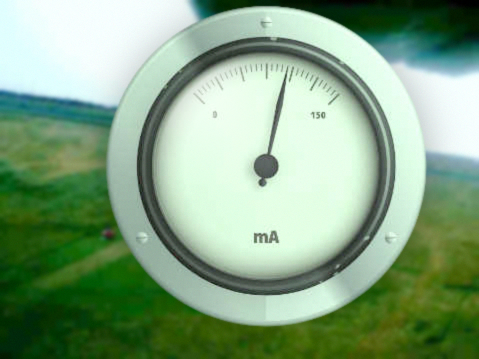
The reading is {"value": 95, "unit": "mA"}
